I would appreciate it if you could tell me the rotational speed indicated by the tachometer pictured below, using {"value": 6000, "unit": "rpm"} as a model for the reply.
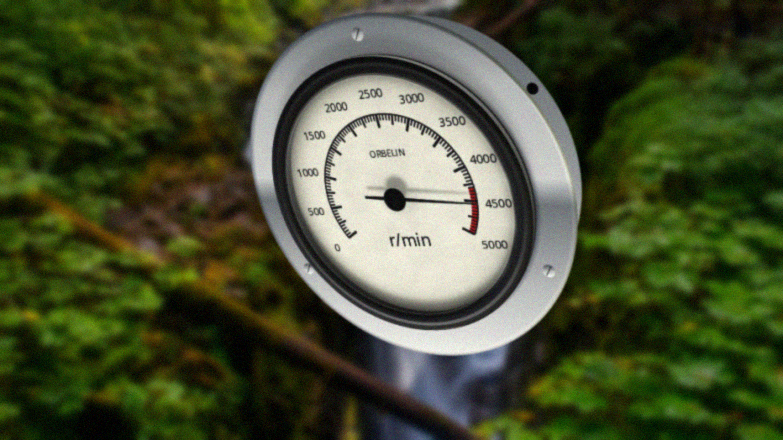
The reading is {"value": 4500, "unit": "rpm"}
